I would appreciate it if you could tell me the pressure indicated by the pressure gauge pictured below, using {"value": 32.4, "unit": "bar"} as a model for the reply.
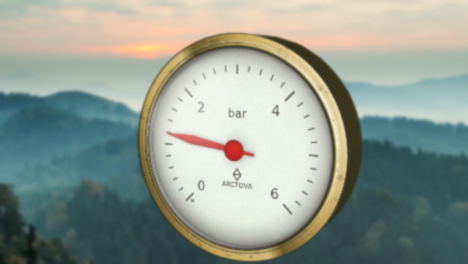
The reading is {"value": 1.2, "unit": "bar"}
